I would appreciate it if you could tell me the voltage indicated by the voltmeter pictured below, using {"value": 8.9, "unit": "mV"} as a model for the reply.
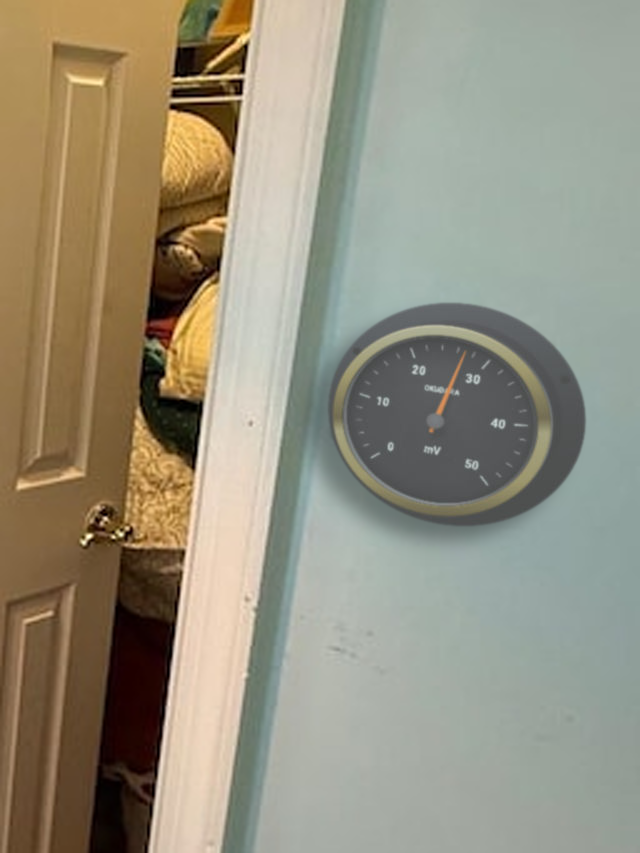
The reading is {"value": 27, "unit": "mV"}
